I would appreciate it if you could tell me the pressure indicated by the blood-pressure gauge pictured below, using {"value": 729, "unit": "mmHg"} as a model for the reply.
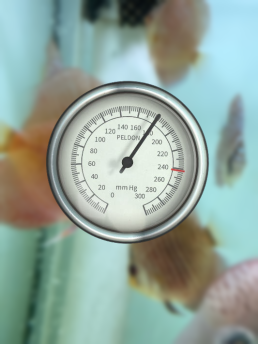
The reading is {"value": 180, "unit": "mmHg"}
